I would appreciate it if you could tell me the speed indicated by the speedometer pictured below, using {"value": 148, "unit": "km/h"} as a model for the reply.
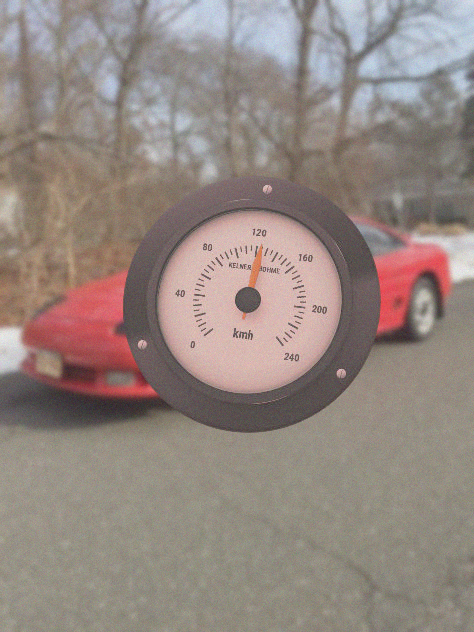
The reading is {"value": 125, "unit": "km/h"}
